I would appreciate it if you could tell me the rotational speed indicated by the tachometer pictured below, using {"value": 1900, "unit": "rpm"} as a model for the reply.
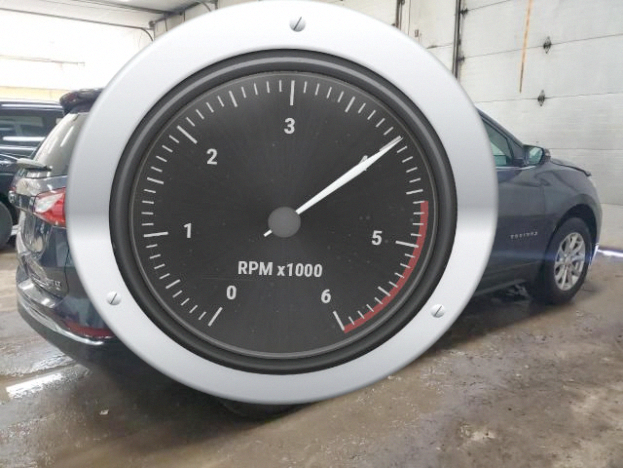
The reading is {"value": 4000, "unit": "rpm"}
